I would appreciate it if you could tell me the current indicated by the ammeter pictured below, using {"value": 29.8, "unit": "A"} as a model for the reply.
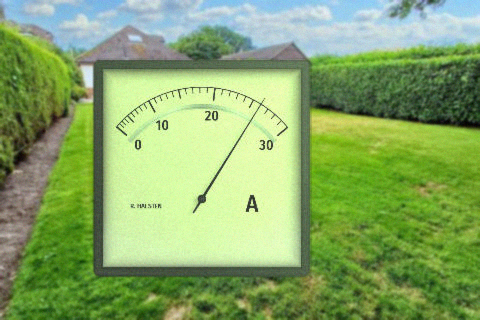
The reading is {"value": 26, "unit": "A"}
